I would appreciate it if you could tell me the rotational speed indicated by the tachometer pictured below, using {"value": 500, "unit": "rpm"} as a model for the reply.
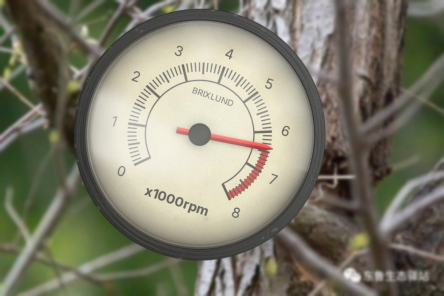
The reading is {"value": 6400, "unit": "rpm"}
